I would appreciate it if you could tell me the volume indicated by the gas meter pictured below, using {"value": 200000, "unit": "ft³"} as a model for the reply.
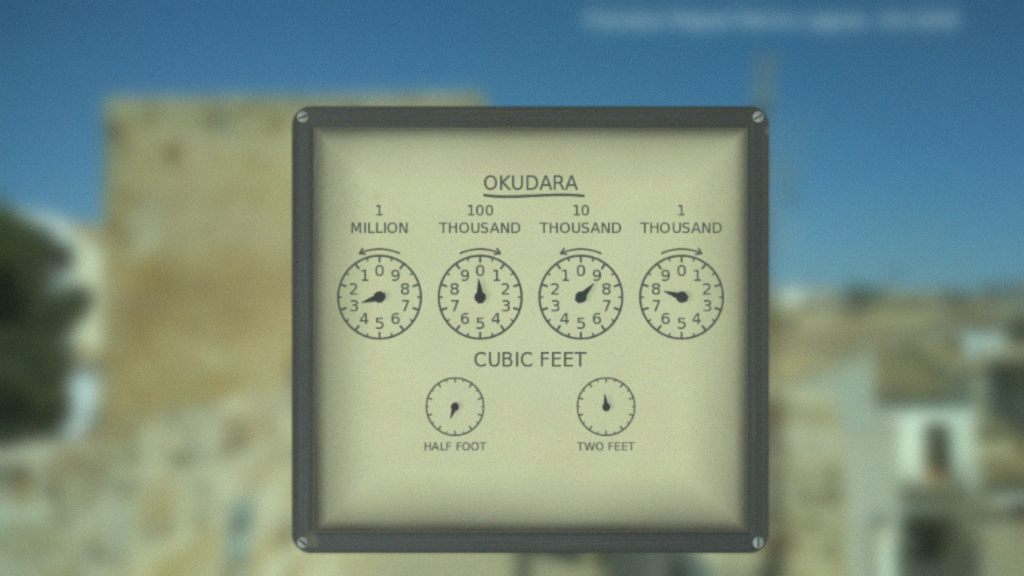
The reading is {"value": 298800, "unit": "ft³"}
